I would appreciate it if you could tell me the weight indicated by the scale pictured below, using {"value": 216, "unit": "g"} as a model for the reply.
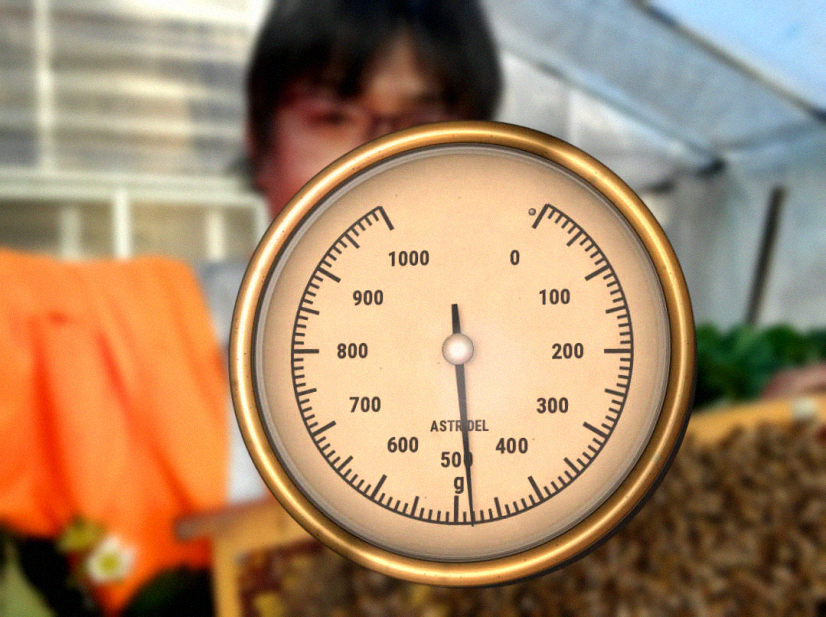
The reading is {"value": 480, "unit": "g"}
